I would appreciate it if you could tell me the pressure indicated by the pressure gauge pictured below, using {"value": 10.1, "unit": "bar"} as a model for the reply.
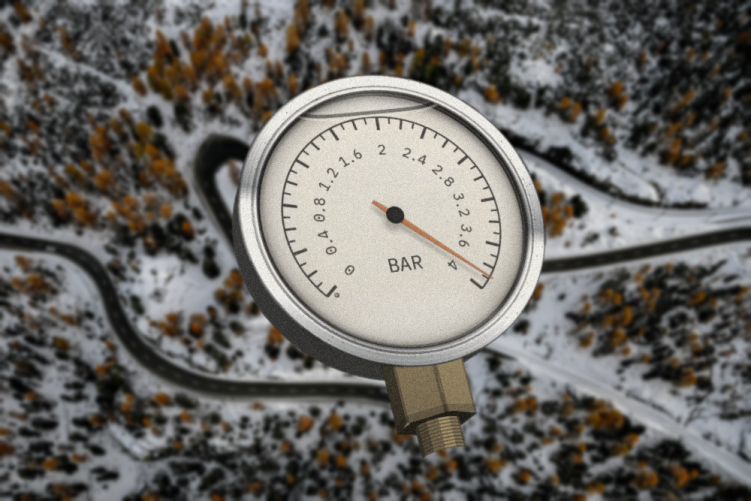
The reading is {"value": 3.9, "unit": "bar"}
